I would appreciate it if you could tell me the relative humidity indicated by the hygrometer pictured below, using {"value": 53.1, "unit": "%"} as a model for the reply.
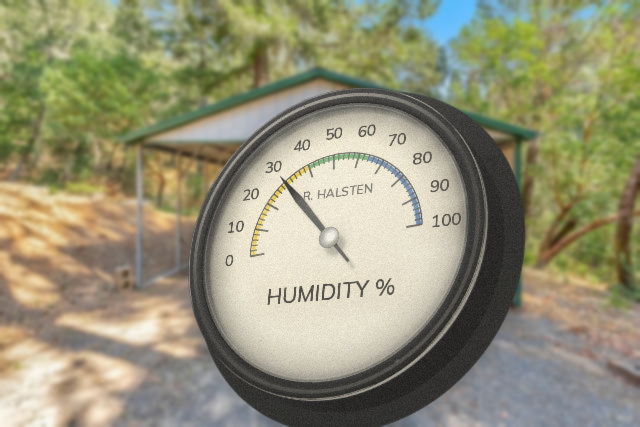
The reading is {"value": 30, "unit": "%"}
